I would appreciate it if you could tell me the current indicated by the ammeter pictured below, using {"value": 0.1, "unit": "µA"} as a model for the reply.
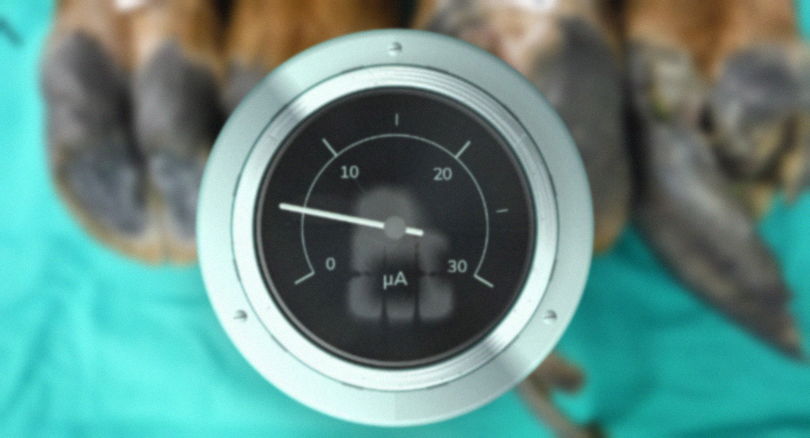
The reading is {"value": 5, "unit": "µA"}
